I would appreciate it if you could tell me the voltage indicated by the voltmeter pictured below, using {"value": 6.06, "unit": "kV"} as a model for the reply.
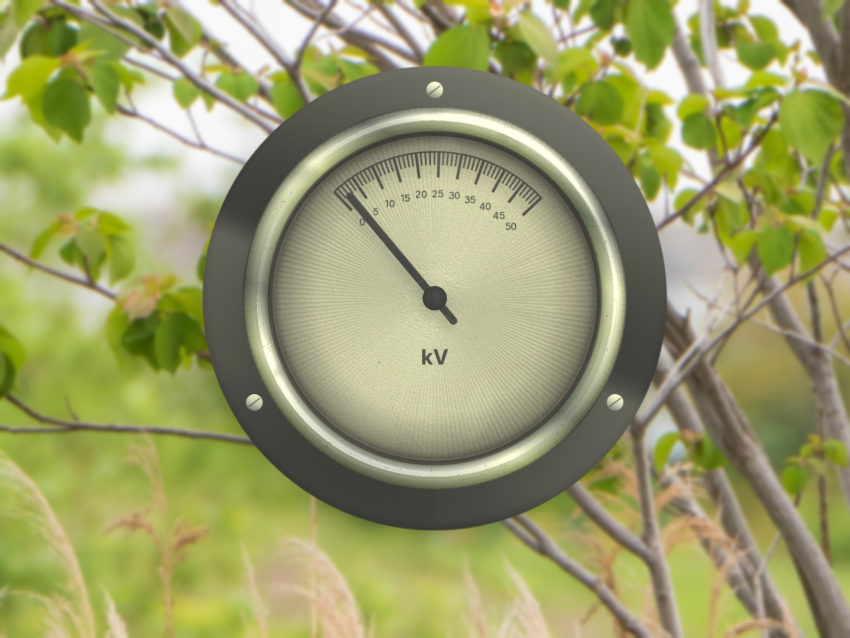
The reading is {"value": 2, "unit": "kV"}
